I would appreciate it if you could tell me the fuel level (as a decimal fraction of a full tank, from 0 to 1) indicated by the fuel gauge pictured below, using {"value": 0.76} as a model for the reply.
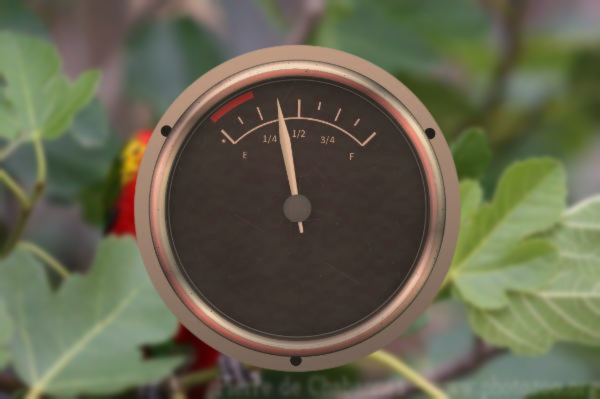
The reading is {"value": 0.375}
